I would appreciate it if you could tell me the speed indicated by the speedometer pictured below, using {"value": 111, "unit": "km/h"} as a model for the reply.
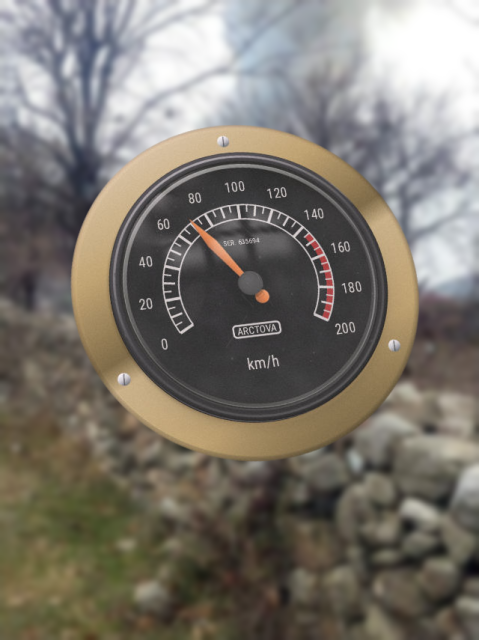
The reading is {"value": 70, "unit": "km/h"}
